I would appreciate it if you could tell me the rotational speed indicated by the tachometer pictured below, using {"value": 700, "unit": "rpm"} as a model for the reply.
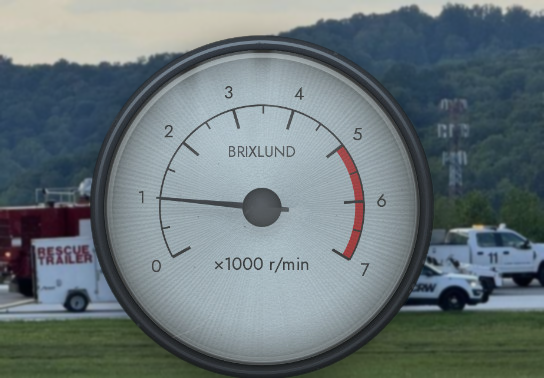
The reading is {"value": 1000, "unit": "rpm"}
